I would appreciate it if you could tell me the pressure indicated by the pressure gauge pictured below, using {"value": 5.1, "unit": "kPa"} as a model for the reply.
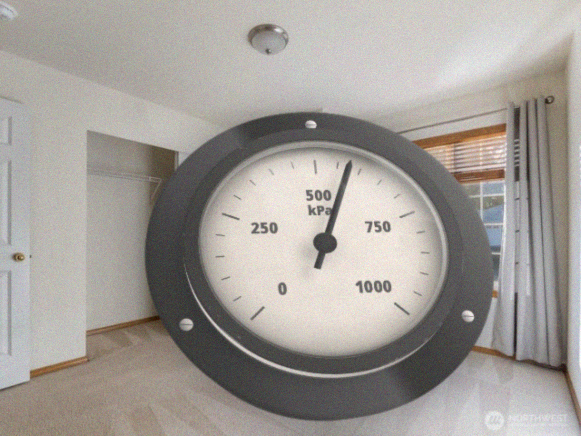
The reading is {"value": 575, "unit": "kPa"}
